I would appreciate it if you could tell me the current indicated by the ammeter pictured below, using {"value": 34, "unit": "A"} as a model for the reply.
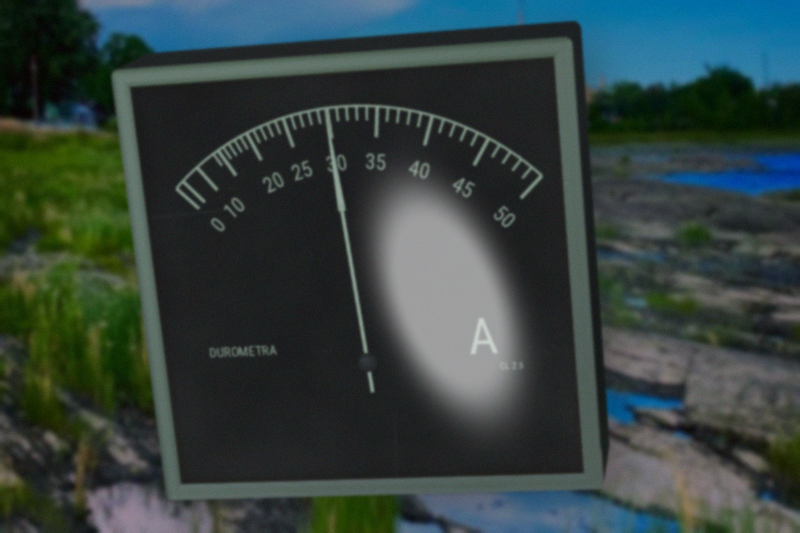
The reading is {"value": 30, "unit": "A"}
